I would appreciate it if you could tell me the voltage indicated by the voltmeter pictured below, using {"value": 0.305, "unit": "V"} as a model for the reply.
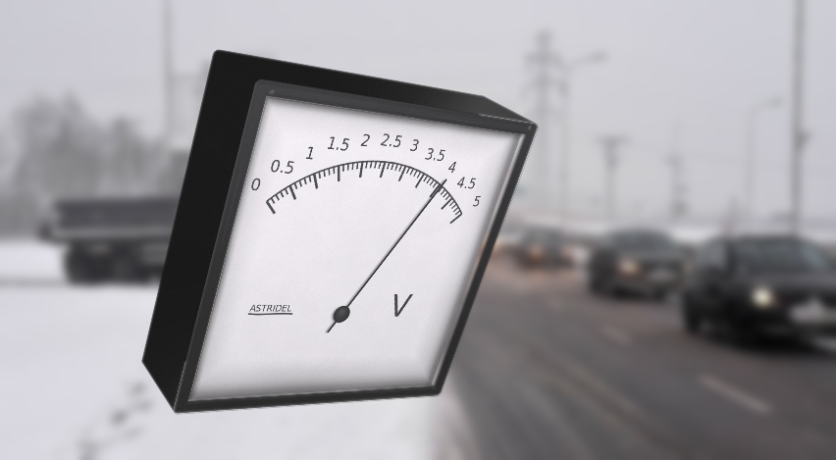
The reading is {"value": 4, "unit": "V"}
